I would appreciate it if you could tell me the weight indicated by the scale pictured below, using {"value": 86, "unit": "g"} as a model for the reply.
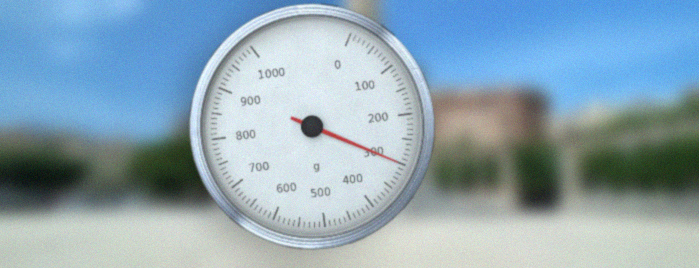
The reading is {"value": 300, "unit": "g"}
